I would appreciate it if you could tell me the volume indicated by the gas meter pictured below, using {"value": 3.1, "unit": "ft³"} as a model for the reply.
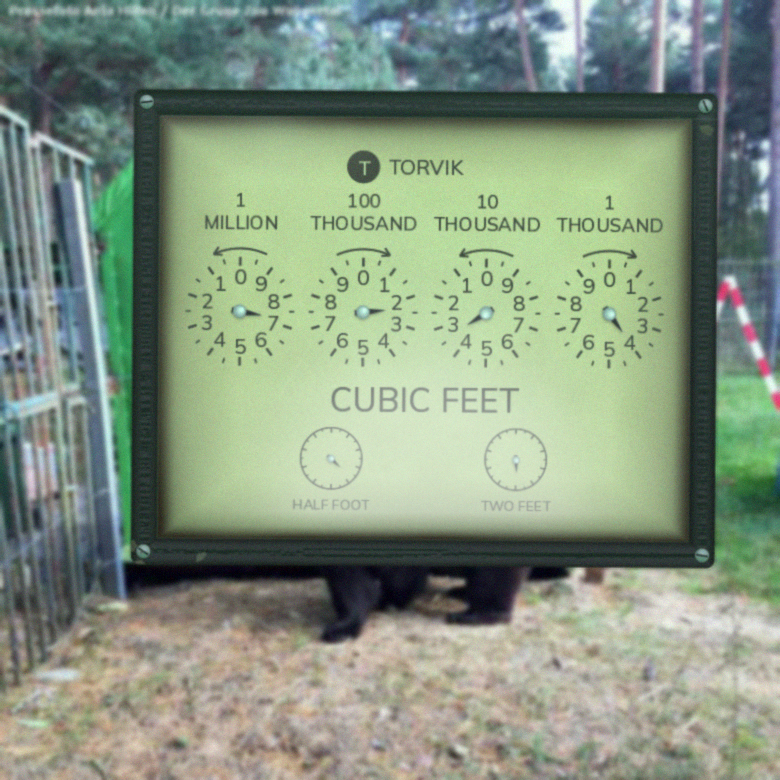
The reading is {"value": 723400, "unit": "ft³"}
